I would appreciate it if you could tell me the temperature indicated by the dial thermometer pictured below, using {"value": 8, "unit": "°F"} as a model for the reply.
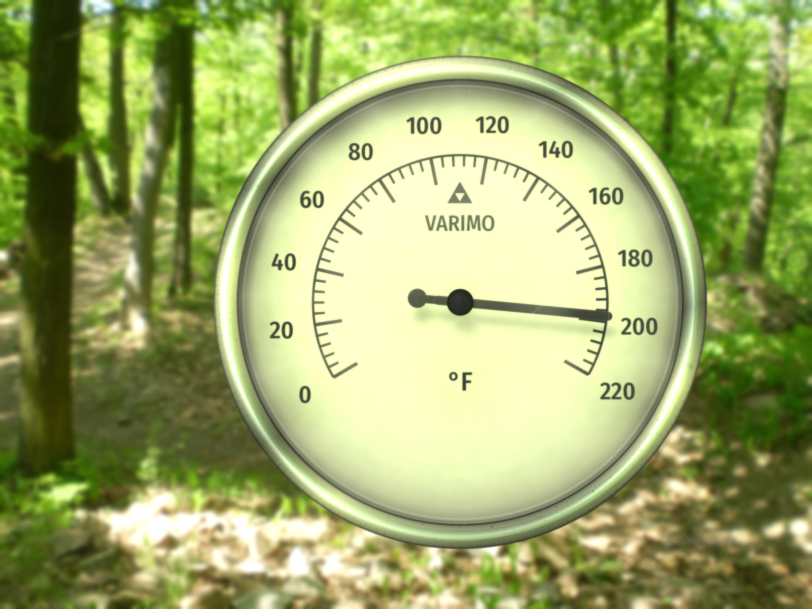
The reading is {"value": 198, "unit": "°F"}
